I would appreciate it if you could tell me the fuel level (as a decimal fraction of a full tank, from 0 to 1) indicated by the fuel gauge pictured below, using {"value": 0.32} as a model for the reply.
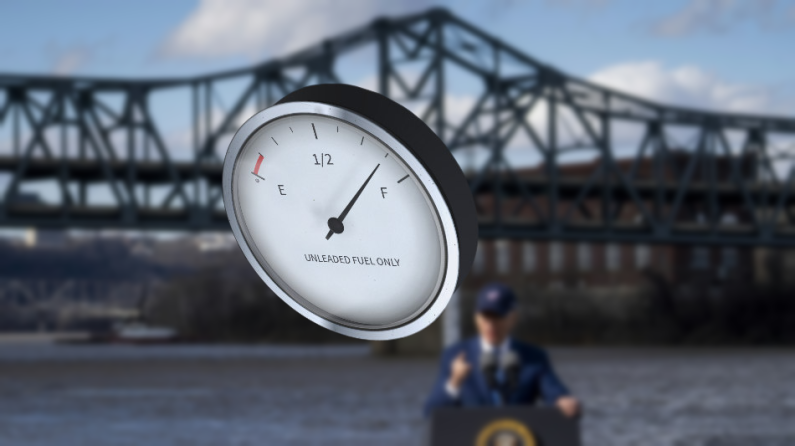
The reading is {"value": 0.875}
